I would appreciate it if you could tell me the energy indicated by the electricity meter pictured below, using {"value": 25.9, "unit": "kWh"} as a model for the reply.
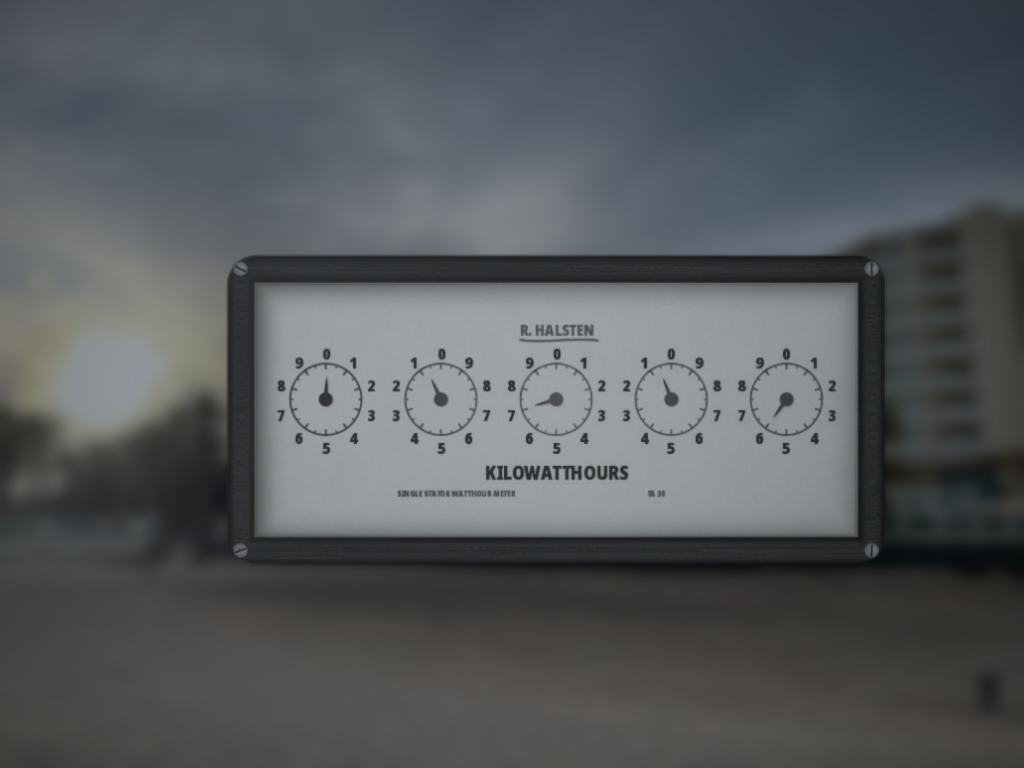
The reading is {"value": 706, "unit": "kWh"}
